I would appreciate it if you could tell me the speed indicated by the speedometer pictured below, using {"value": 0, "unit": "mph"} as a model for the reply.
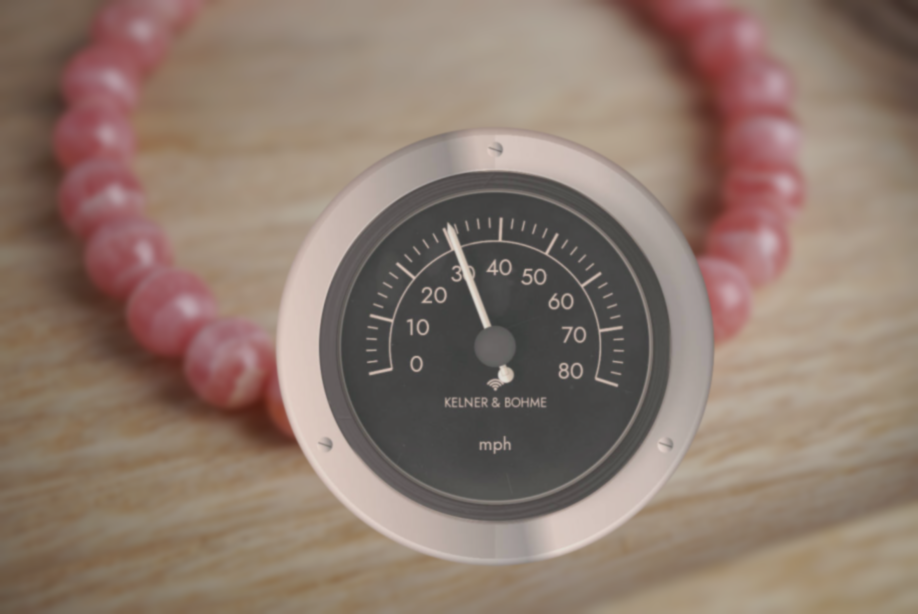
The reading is {"value": 31, "unit": "mph"}
